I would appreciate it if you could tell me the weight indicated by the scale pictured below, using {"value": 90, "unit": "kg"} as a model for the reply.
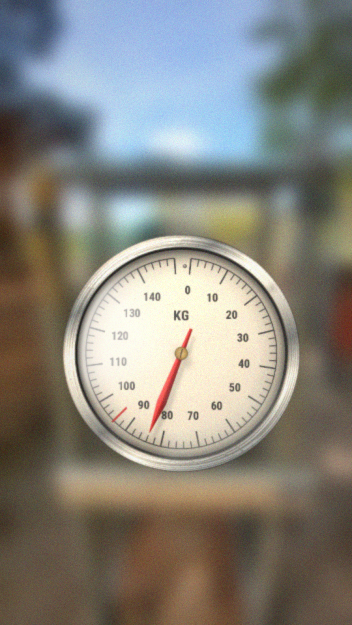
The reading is {"value": 84, "unit": "kg"}
